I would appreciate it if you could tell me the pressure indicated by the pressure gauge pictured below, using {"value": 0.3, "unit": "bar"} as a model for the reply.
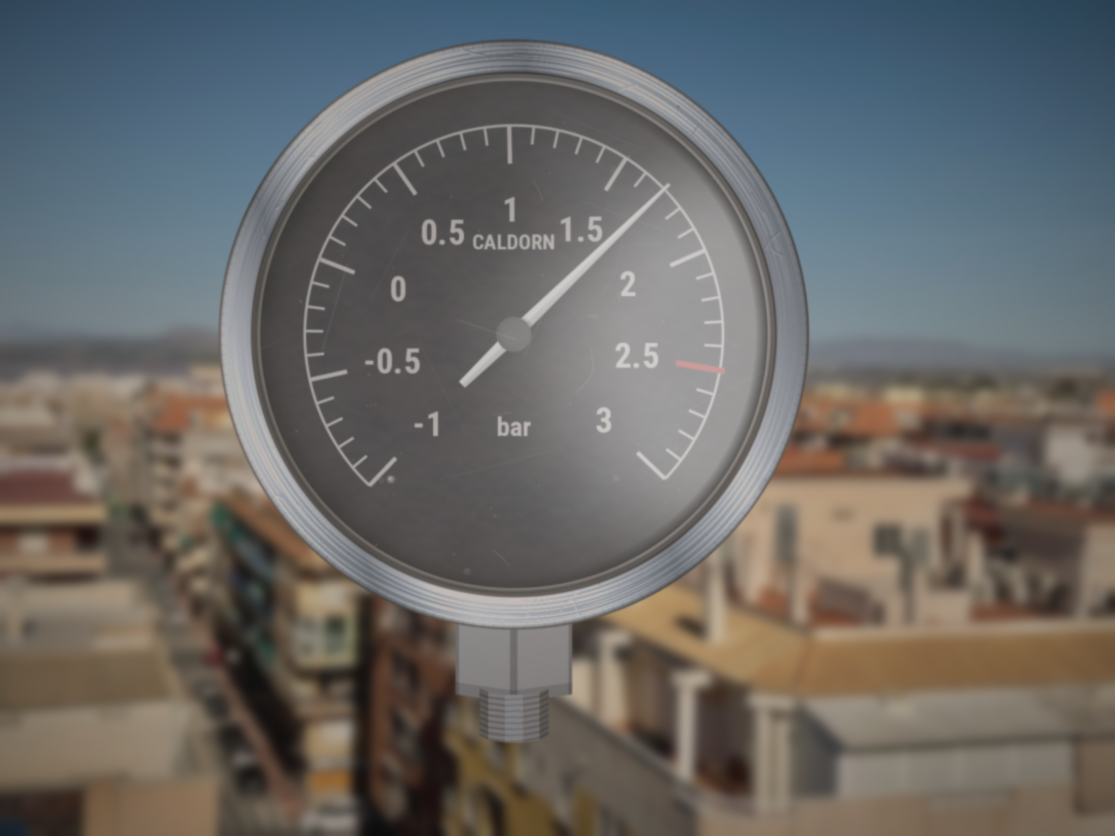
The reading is {"value": 1.7, "unit": "bar"}
